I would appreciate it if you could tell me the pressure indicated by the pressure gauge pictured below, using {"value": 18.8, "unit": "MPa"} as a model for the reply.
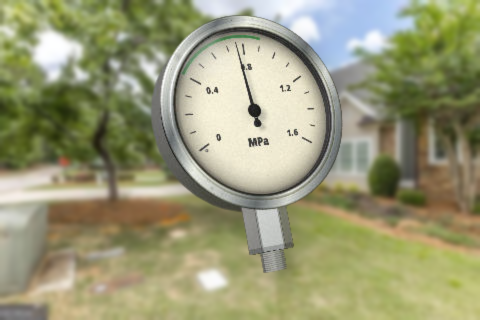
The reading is {"value": 0.75, "unit": "MPa"}
